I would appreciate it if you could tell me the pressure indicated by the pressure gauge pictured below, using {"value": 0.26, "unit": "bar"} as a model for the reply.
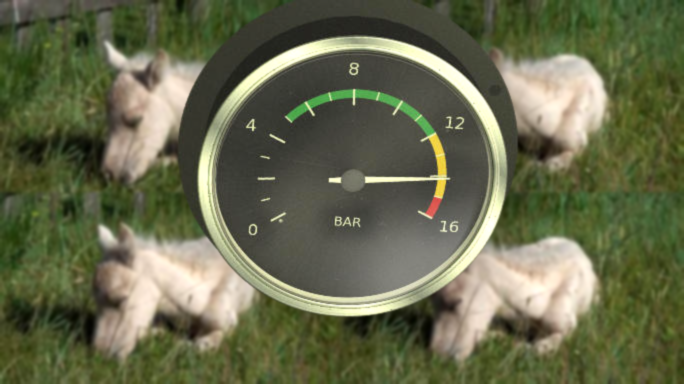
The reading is {"value": 14, "unit": "bar"}
